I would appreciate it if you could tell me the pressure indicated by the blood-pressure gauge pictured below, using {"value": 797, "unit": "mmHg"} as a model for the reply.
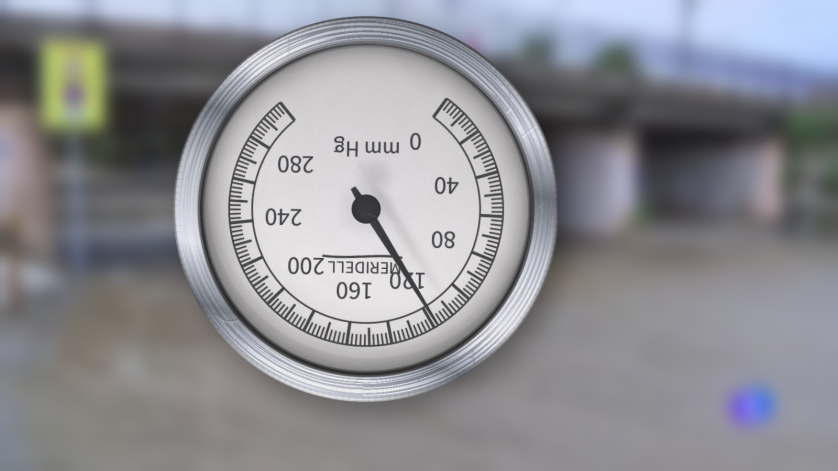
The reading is {"value": 118, "unit": "mmHg"}
